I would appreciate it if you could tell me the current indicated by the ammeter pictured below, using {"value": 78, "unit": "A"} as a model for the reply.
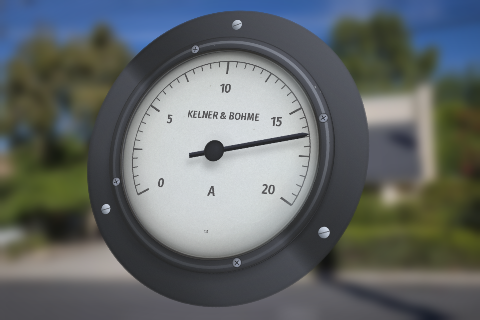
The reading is {"value": 16.5, "unit": "A"}
